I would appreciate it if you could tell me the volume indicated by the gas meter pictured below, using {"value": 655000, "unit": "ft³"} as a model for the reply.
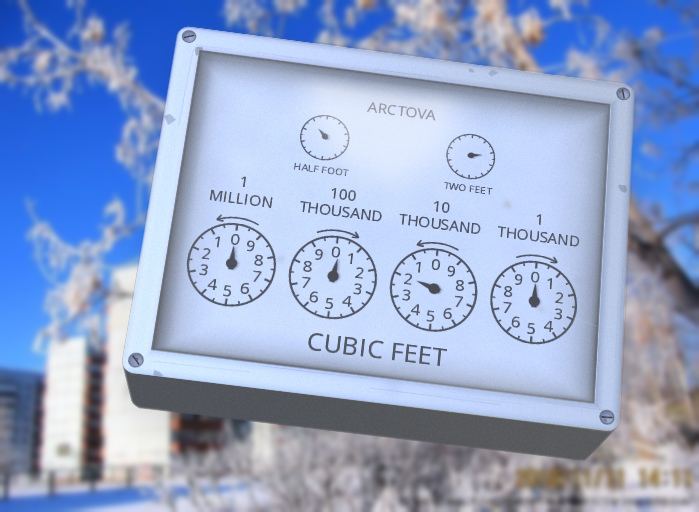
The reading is {"value": 2000, "unit": "ft³"}
